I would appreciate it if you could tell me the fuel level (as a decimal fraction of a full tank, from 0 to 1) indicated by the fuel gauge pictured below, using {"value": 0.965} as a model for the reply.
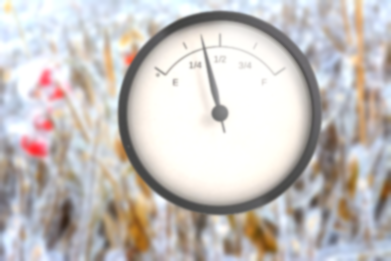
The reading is {"value": 0.375}
